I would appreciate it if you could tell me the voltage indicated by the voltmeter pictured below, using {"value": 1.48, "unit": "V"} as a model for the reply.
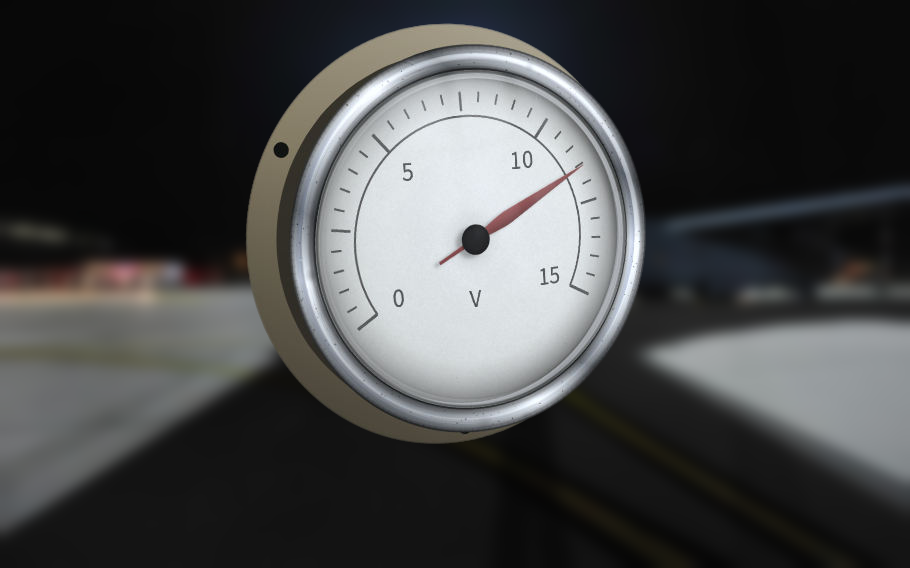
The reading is {"value": 11.5, "unit": "V"}
